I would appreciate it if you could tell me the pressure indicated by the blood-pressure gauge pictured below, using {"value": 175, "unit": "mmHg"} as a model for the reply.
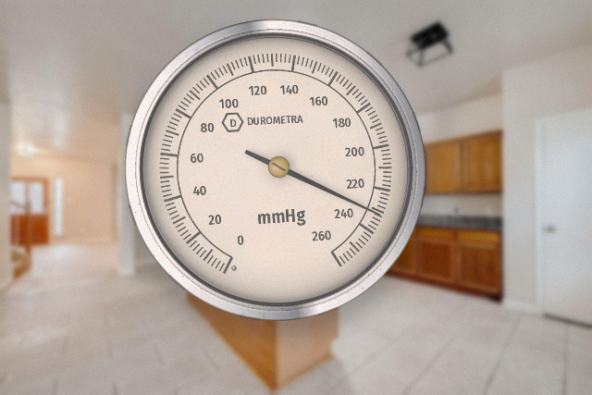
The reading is {"value": 232, "unit": "mmHg"}
